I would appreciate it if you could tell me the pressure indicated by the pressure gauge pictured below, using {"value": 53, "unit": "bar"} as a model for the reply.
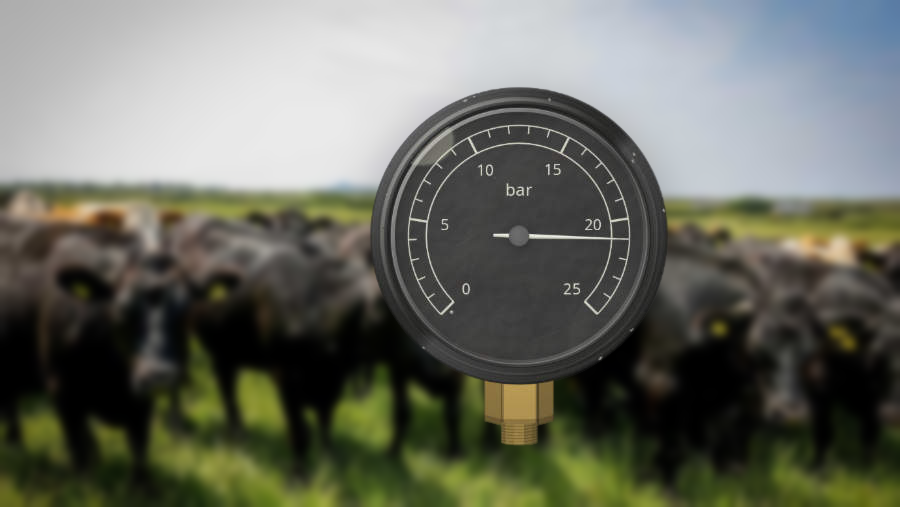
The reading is {"value": 21, "unit": "bar"}
